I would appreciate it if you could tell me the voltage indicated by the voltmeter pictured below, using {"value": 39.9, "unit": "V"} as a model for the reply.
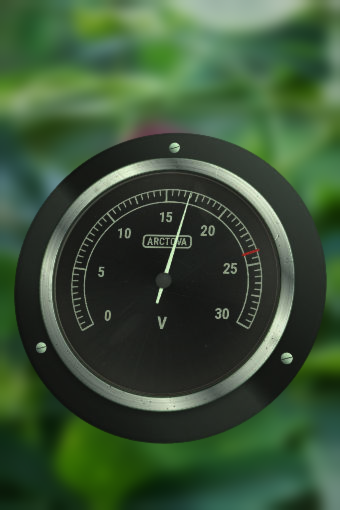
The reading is {"value": 17, "unit": "V"}
